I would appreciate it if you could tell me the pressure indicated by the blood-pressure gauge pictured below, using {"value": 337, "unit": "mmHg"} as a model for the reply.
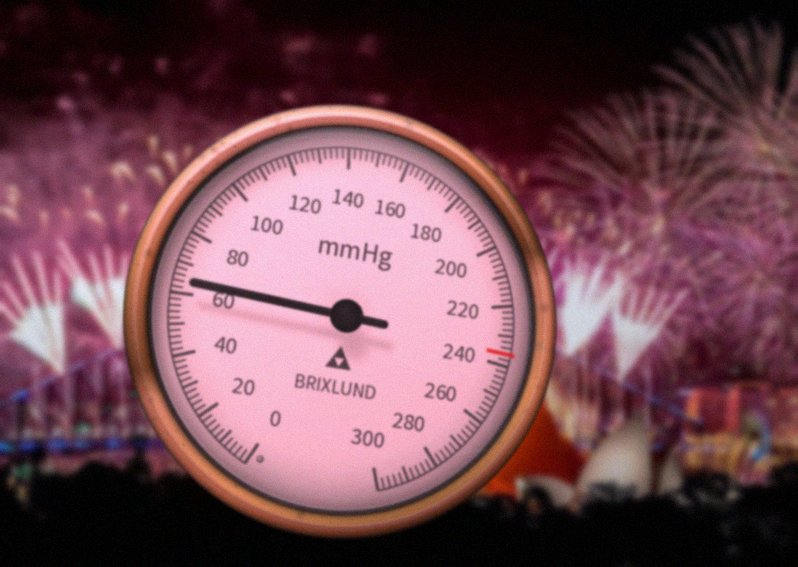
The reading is {"value": 64, "unit": "mmHg"}
